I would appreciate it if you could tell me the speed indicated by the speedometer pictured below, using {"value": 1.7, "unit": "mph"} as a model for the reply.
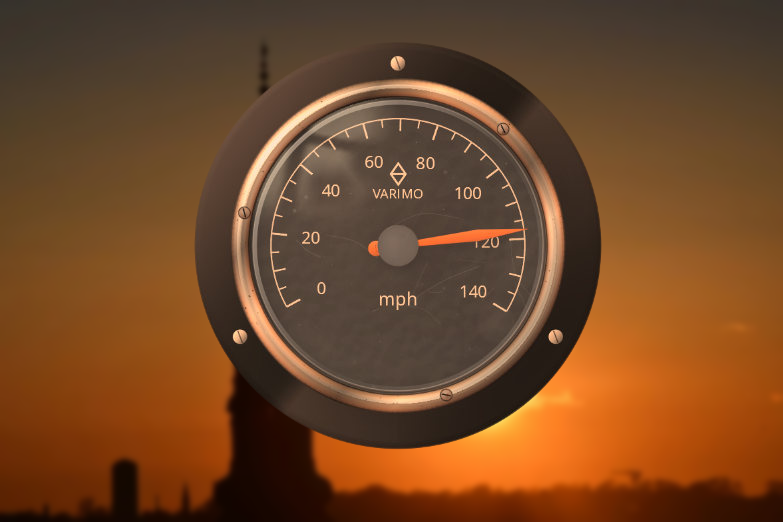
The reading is {"value": 117.5, "unit": "mph"}
